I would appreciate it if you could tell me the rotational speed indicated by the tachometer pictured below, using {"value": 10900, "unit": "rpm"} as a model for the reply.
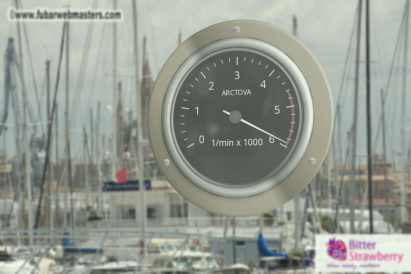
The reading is {"value": 5900, "unit": "rpm"}
